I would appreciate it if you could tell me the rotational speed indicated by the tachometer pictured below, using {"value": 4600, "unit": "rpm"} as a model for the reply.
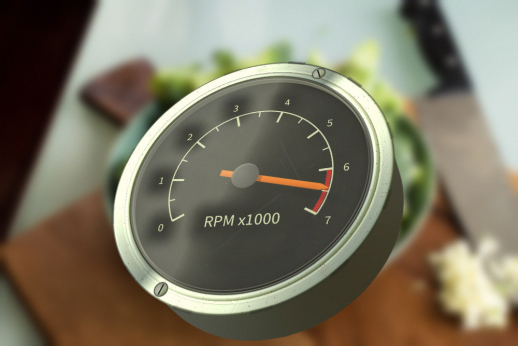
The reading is {"value": 6500, "unit": "rpm"}
